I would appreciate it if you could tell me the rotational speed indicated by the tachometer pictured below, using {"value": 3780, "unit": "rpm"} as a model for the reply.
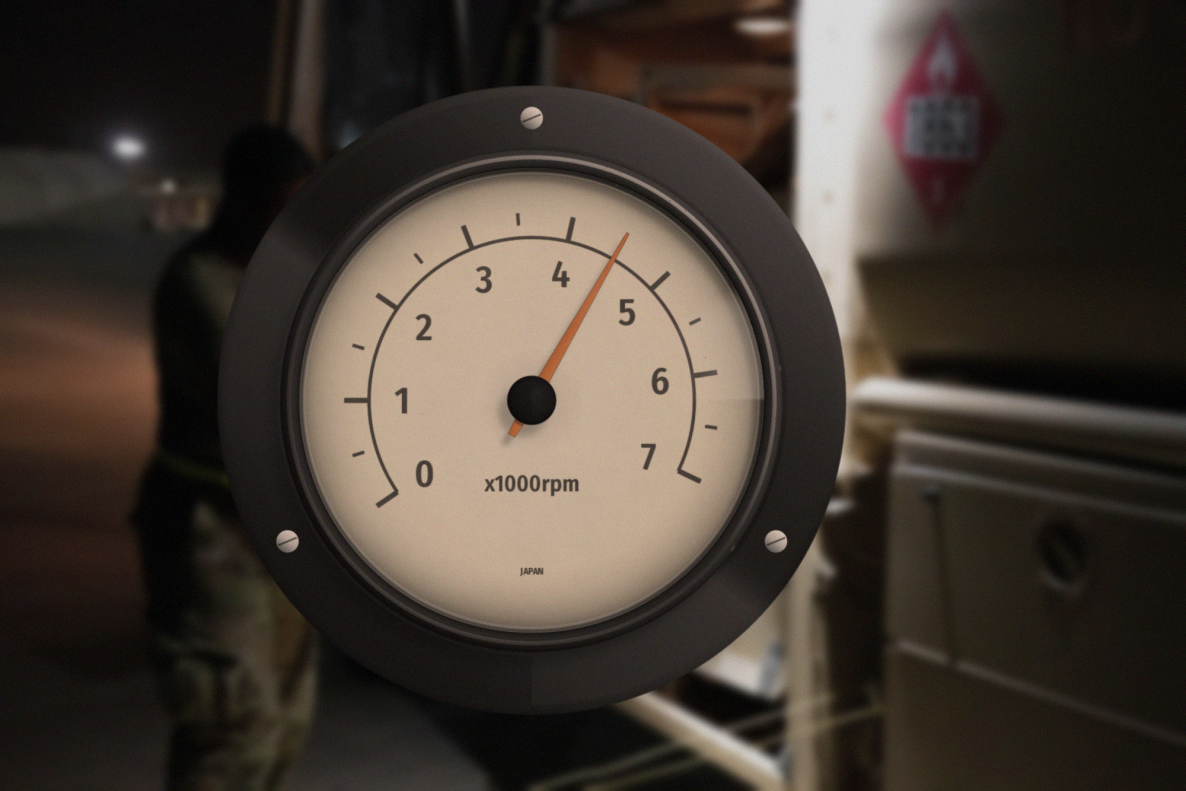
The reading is {"value": 4500, "unit": "rpm"}
